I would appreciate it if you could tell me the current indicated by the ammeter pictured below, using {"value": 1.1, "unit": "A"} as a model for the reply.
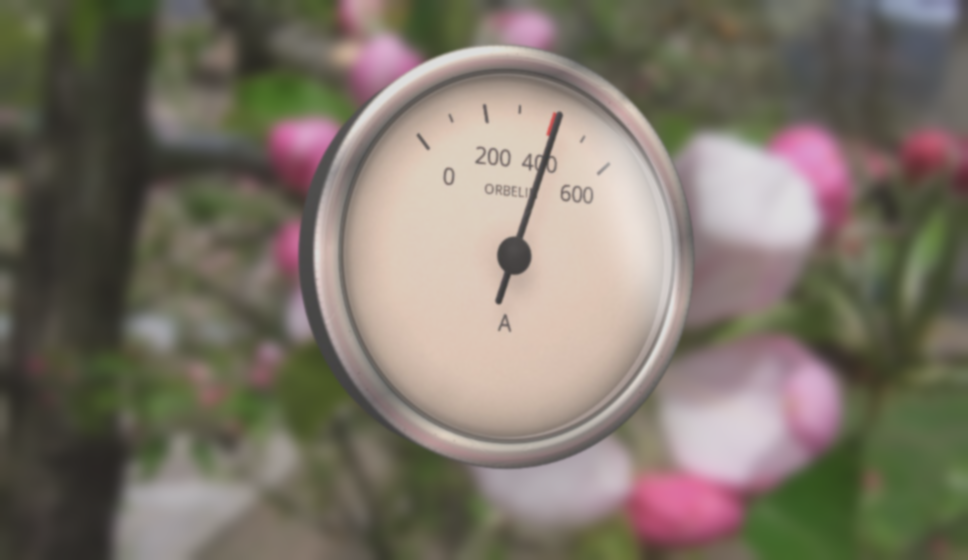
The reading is {"value": 400, "unit": "A"}
